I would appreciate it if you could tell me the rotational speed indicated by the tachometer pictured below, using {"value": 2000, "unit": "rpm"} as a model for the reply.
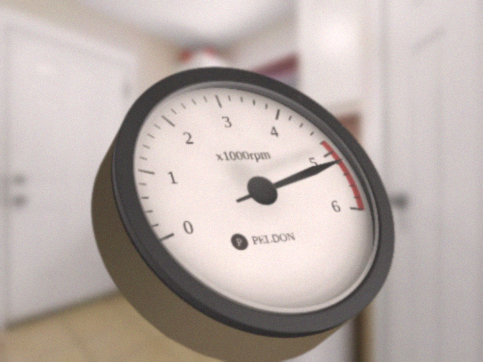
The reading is {"value": 5200, "unit": "rpm"}
